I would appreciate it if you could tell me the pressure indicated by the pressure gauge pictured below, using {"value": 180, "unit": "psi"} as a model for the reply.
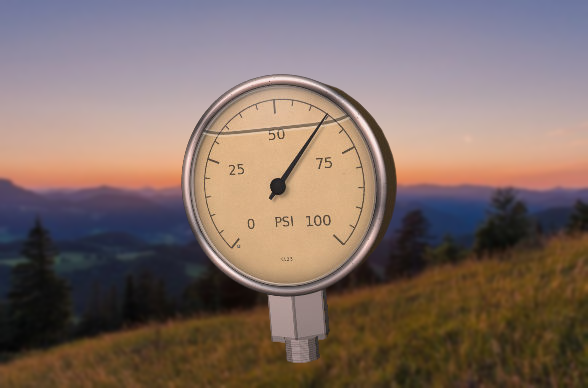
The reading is {"value": 65, "unit": "psi"}
